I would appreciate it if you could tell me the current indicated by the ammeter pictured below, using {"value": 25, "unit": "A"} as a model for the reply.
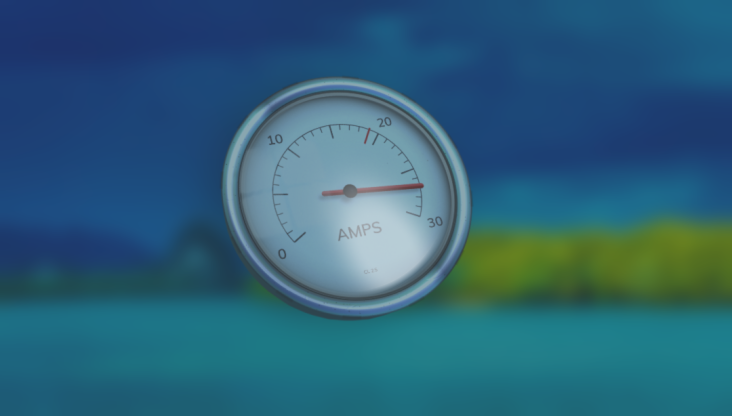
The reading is {"value": 27, "unit": "A"}
